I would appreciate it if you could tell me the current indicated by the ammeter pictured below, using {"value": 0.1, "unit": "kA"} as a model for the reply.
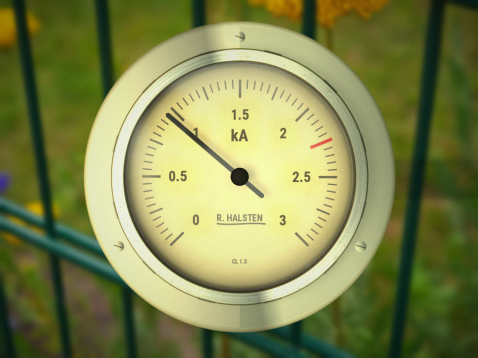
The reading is {"value": 0.95, "unit": "kA"}
